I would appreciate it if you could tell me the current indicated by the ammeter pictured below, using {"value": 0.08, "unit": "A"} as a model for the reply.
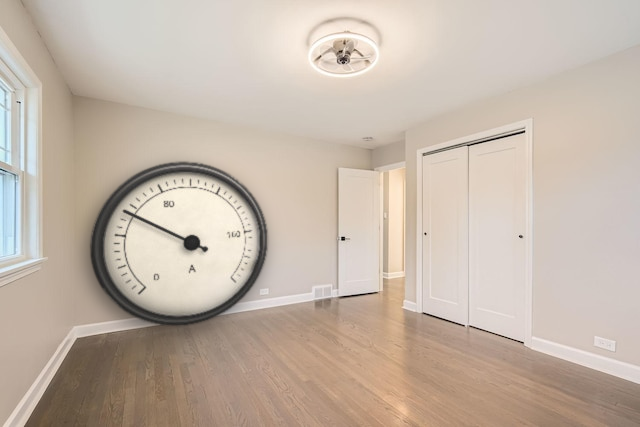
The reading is {"value": 55, "unit": "A"}
